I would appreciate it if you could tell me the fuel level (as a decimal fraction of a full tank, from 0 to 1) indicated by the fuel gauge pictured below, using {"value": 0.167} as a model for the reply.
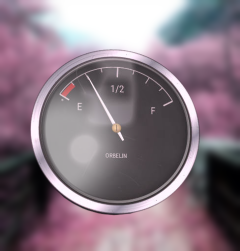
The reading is {"value": 0.25}
